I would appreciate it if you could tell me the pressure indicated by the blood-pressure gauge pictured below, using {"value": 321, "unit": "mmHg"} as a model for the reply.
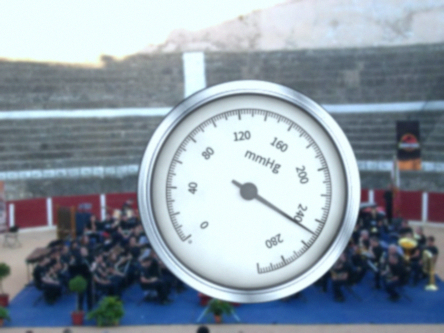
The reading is {"value": 250, "unit": "mmHg"}
